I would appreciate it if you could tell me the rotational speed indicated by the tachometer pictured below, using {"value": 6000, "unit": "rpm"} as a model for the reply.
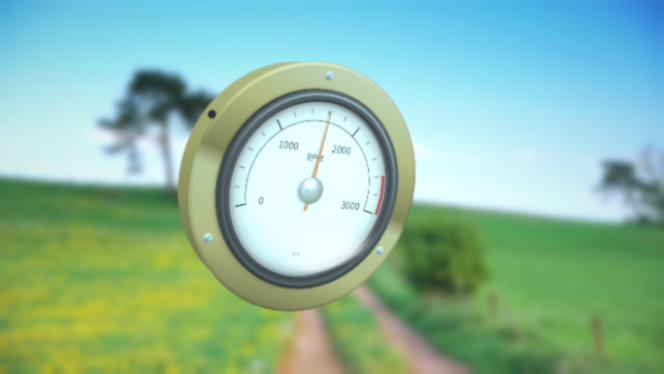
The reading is {"value": 1600, "unit": "rpm"}
